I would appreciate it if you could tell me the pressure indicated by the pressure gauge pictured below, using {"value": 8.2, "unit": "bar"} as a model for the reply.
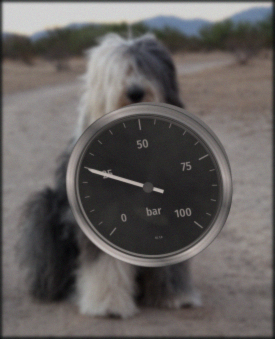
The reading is {"value": 25, "unit": "bar"}
